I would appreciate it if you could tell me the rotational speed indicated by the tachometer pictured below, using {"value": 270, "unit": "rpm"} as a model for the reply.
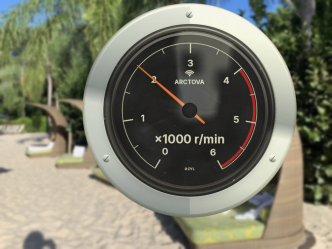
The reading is {"value": 2000, "unit": "rpm"}
